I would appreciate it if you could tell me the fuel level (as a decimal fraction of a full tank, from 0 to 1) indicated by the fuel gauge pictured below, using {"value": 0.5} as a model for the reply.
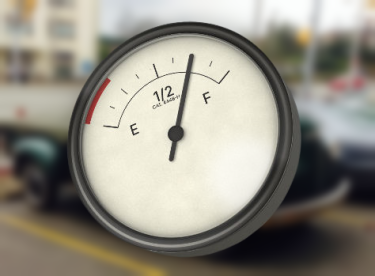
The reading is {"value": 0.75}
